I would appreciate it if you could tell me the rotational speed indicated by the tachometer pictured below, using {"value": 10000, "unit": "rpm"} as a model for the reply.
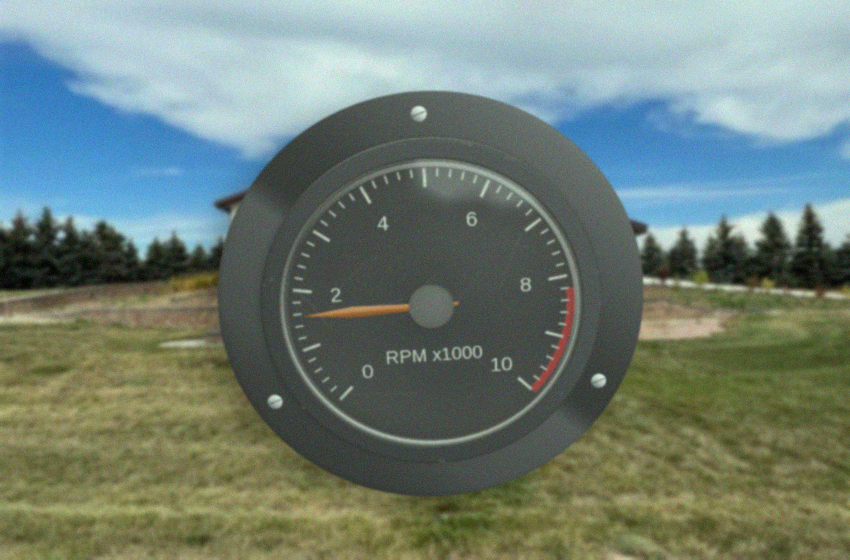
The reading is {"value": 1600, "unit": "rpm"}
